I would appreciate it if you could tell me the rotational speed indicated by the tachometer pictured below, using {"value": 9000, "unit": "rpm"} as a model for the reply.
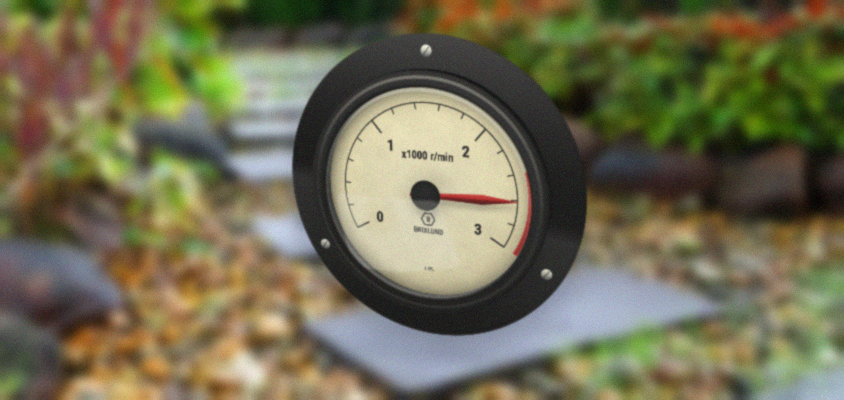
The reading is {"value": 2600, "unit": "rpm"}
